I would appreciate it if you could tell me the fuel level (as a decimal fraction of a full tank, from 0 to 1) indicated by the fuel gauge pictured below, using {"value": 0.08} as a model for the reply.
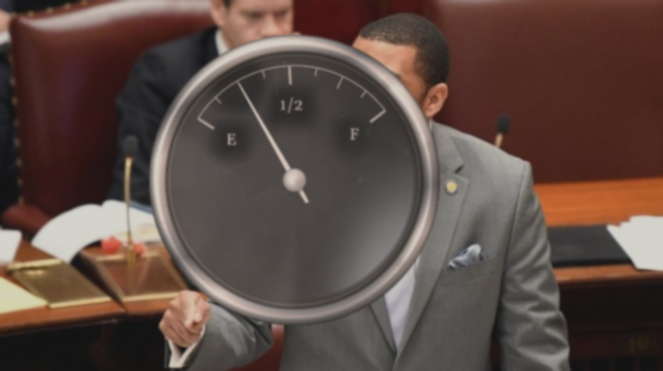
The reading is {"value": 0.25}
